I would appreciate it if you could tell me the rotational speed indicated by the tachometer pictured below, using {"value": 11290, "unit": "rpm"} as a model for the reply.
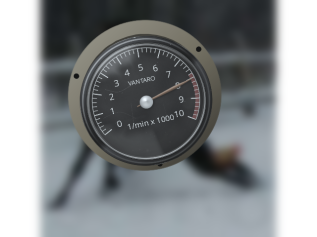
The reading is {"value": 8000, "unit": "rpm"}
